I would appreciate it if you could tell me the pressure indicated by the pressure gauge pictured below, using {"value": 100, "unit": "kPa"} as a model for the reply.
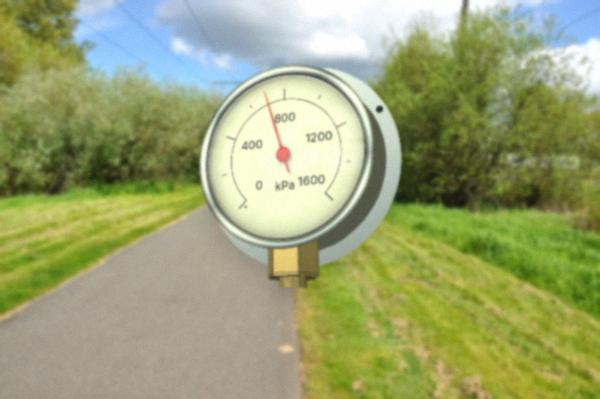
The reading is {"value": 700, "unit": "kPa"}
